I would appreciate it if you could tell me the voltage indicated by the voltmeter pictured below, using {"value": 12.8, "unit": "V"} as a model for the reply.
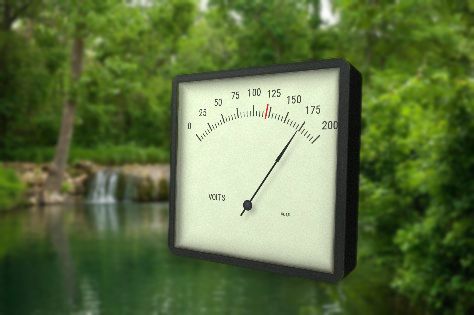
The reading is {"value": 175, "unit": "V"}
